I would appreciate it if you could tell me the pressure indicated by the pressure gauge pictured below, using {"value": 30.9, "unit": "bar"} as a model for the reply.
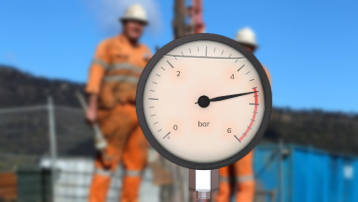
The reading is {"value": 4.7, "unit": "bar"}
